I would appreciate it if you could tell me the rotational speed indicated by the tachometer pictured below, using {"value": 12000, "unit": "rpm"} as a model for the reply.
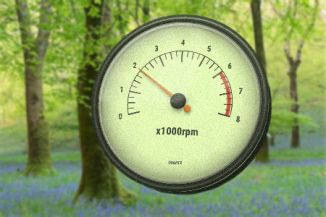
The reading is {"value": 2000, "unit": "rpm"}
